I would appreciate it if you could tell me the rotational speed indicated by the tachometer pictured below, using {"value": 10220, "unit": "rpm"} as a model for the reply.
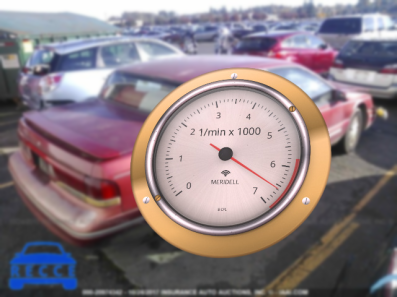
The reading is {"value": 6600, "unit": "rpm"}
